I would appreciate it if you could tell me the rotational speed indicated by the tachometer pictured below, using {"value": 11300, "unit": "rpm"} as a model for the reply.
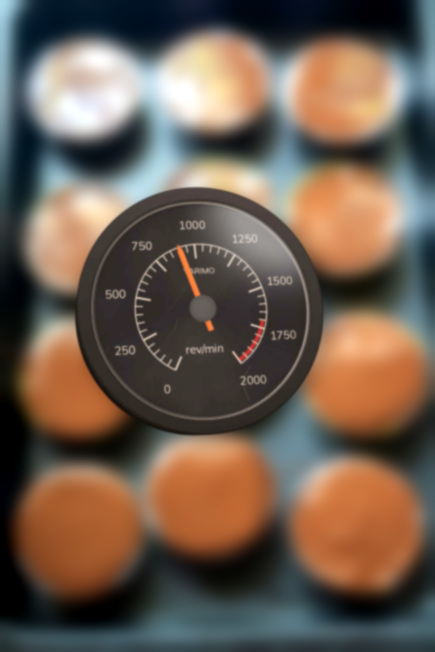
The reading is {"value": 900, "unit": "rpm"}
